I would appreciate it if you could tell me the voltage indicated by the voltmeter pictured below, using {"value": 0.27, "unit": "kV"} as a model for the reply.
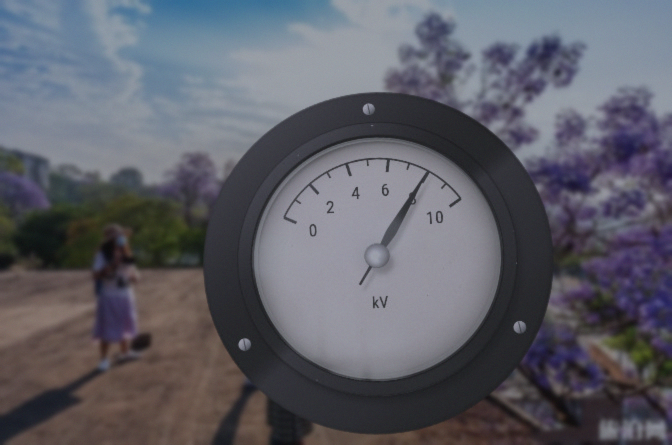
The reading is {"value": 8, "unit": "kV"}
